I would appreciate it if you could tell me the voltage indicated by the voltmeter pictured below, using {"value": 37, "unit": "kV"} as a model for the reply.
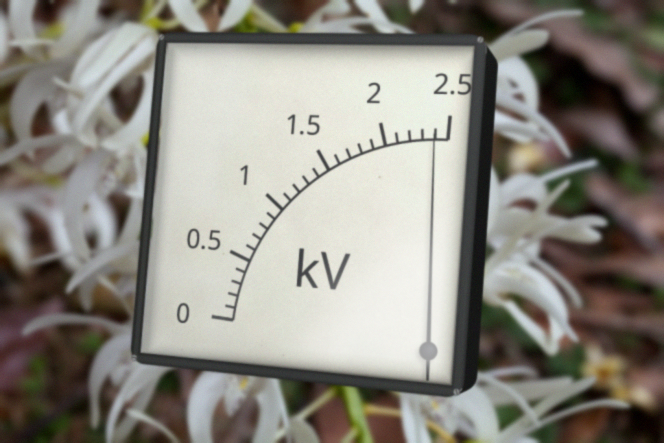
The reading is {"value": 2.4, "unit": "kV"}
